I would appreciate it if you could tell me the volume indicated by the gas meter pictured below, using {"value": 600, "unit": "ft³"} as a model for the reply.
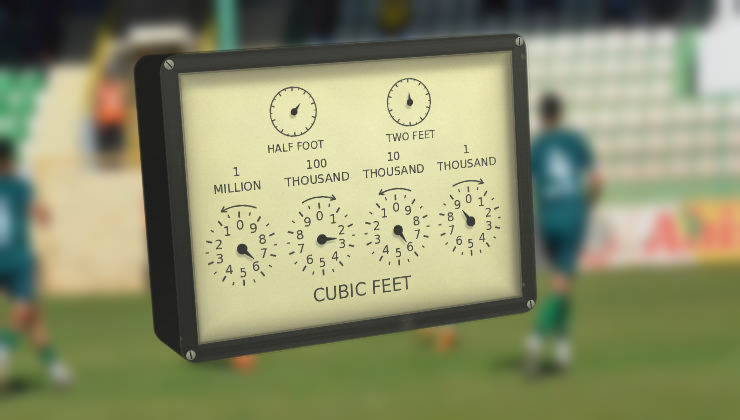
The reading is {"value": 625900, "unit": "ft³"}
